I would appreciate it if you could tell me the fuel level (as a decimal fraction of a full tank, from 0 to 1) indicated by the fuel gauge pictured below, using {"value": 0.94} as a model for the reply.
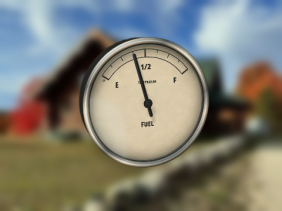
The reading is {"value": 0.375}
